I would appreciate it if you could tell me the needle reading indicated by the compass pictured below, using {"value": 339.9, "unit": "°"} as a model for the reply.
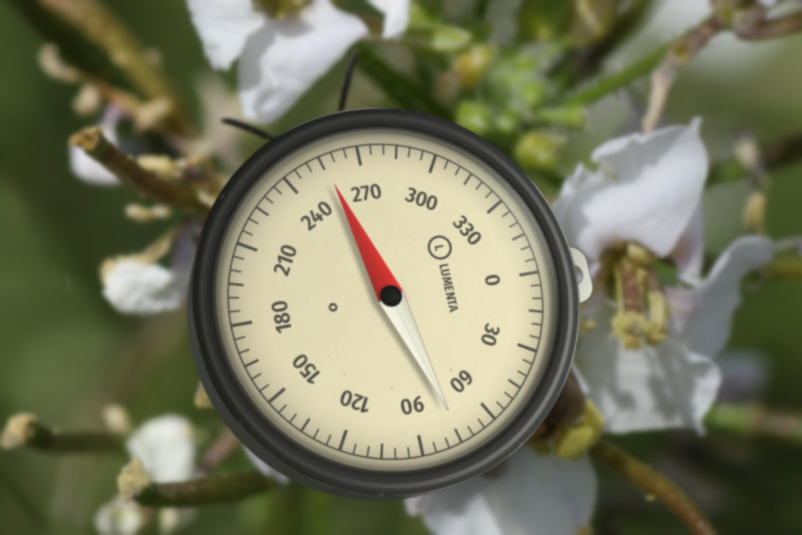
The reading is {"value": 255, "unit": "°"}
